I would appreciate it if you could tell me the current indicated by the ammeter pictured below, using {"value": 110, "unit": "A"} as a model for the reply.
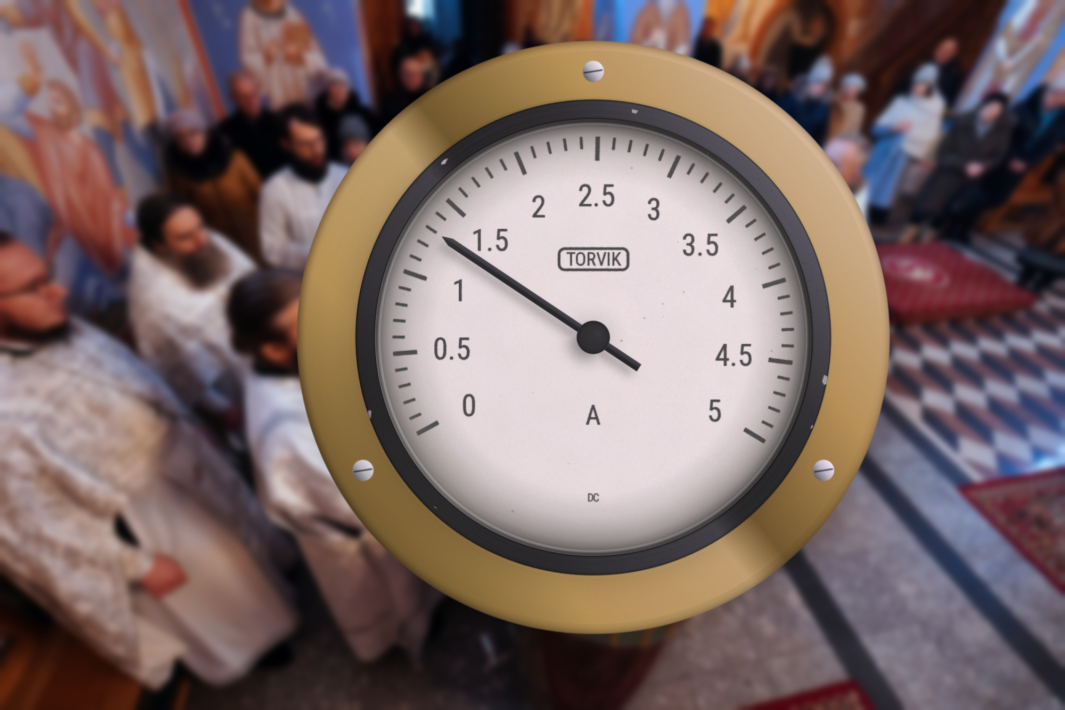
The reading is {"value": 1.3, "unit": "A"}
